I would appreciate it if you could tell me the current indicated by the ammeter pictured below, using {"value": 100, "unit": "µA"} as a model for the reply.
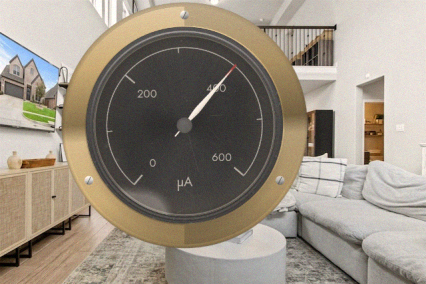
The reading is {"value": 400, "unit": "µA"}
